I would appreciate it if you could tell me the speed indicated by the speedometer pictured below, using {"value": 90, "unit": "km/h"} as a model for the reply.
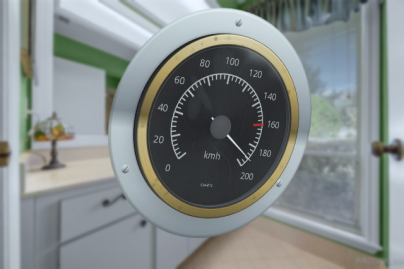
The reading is {"value": 192, "unit": "km/h"}
